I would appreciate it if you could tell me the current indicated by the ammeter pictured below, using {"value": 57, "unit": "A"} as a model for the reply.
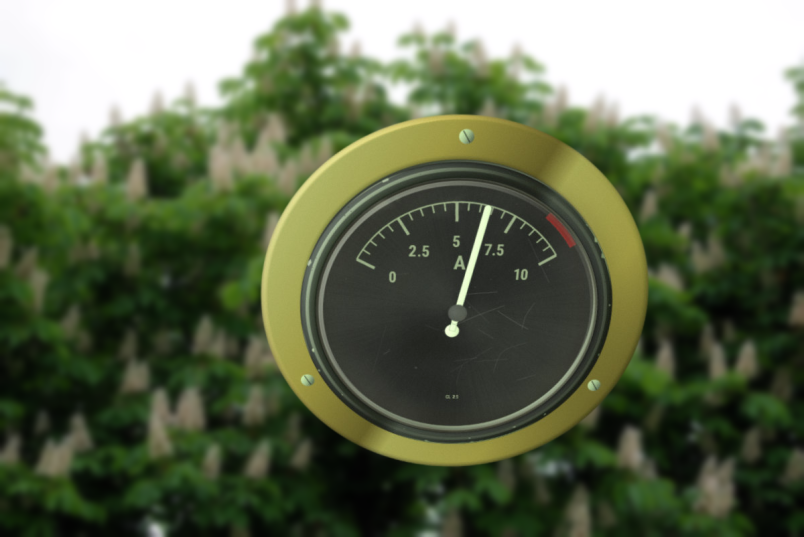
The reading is {"value": 6.25, "unit": "A"}
